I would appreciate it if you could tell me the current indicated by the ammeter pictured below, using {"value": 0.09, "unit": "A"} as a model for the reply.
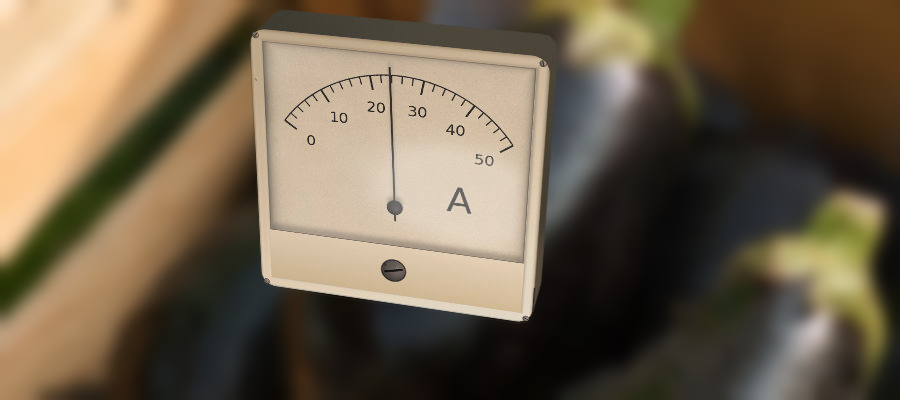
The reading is {"value": 24, "unit": "A"}
